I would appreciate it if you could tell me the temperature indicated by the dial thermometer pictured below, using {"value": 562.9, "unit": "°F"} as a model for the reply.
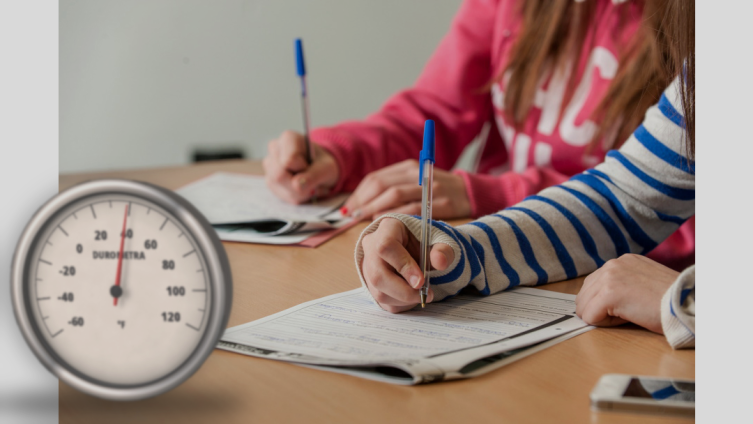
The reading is {"value": 40, "unit": "°F"}
